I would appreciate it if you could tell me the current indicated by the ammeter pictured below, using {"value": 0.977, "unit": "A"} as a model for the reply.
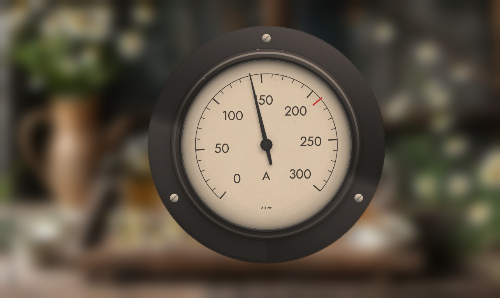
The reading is {"value": 140, "unit": "A"}
